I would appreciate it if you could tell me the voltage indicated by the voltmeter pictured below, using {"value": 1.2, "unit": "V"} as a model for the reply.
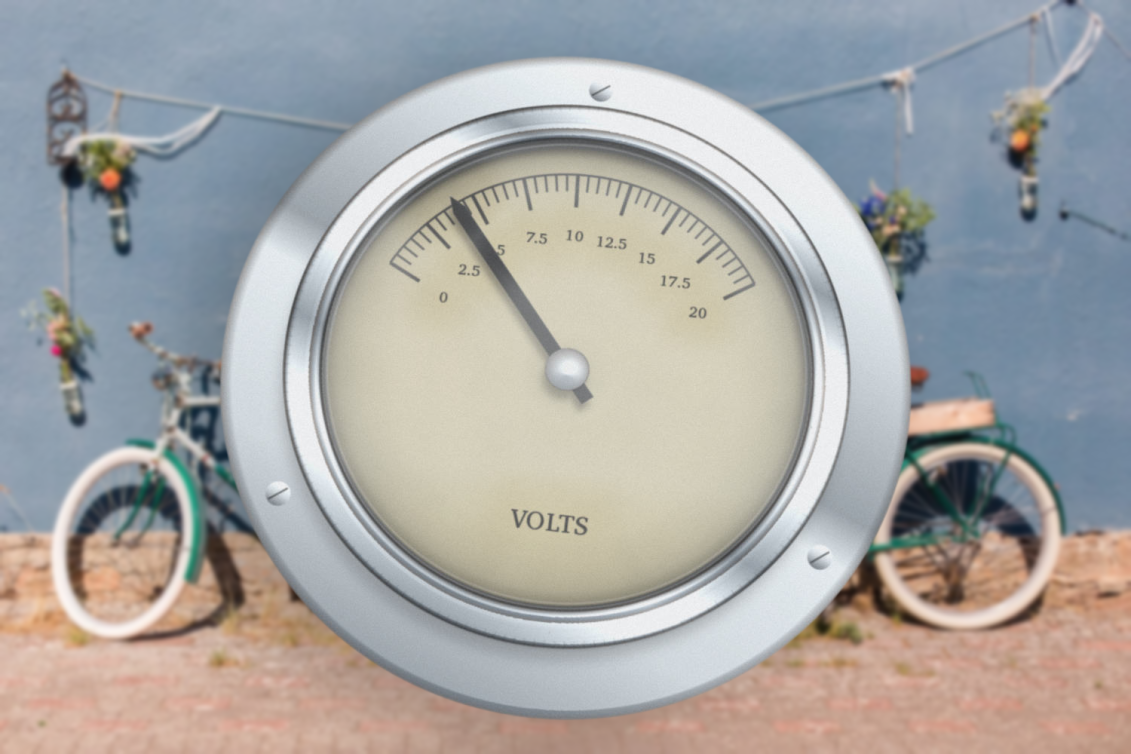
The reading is {"value": 4, "unit": "V"}
